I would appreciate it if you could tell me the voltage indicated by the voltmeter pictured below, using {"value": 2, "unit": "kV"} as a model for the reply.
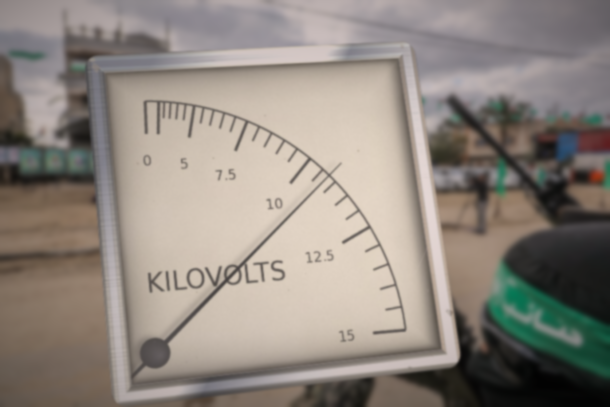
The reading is {"value": 10.75, "unit": "kV"}
